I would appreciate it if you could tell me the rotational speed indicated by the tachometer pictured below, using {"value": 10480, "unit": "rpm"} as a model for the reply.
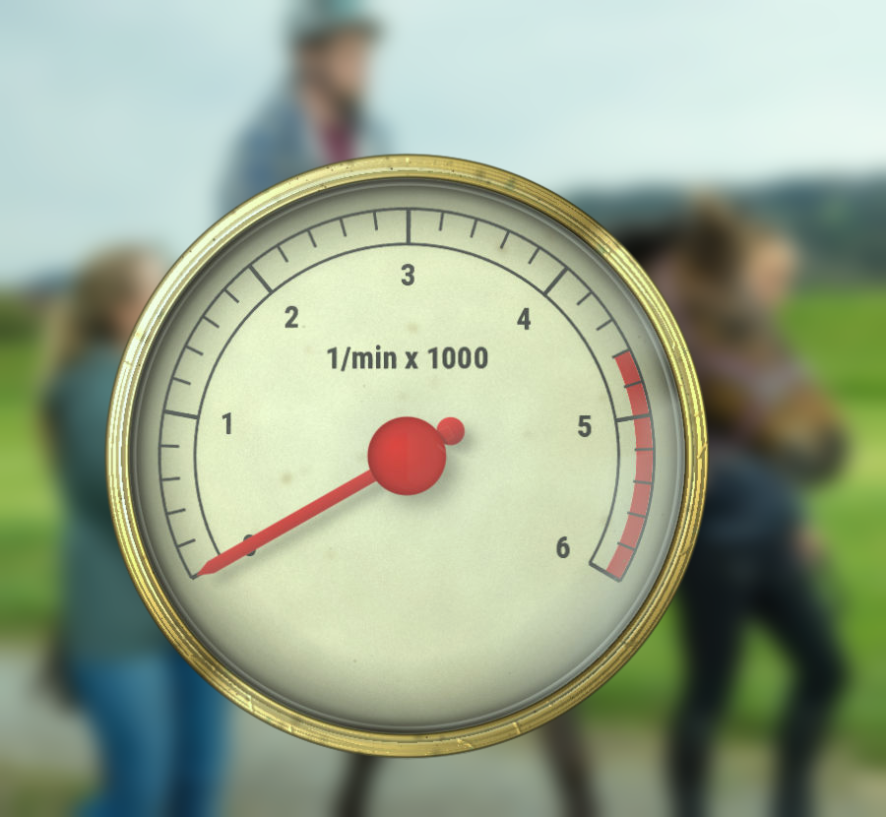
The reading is {"value": 0, "unit": "rpm"}
